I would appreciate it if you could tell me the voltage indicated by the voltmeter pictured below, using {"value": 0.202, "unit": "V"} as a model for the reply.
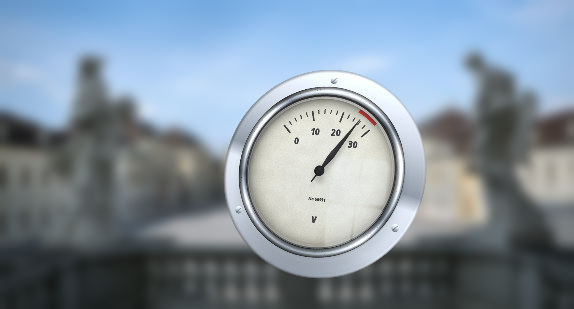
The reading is {"value": 26, "unit": "V"}
